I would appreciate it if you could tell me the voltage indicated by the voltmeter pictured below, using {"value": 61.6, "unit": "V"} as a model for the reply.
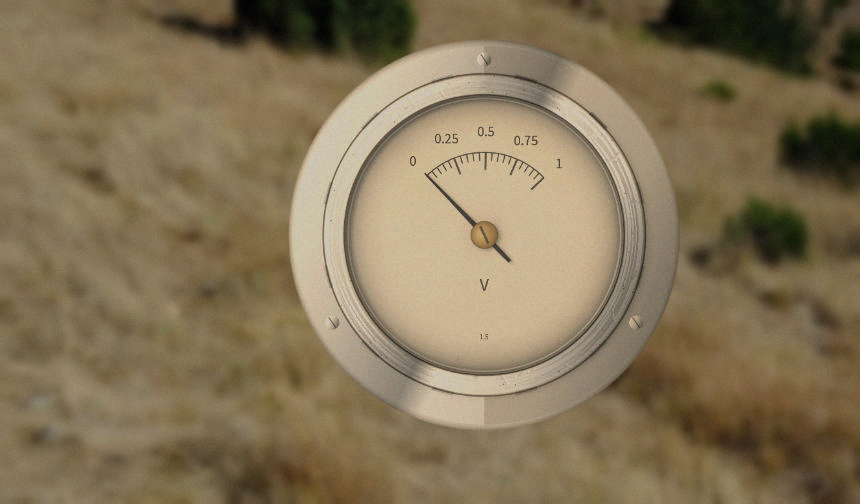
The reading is {"value": 0, "unit": "V"}
